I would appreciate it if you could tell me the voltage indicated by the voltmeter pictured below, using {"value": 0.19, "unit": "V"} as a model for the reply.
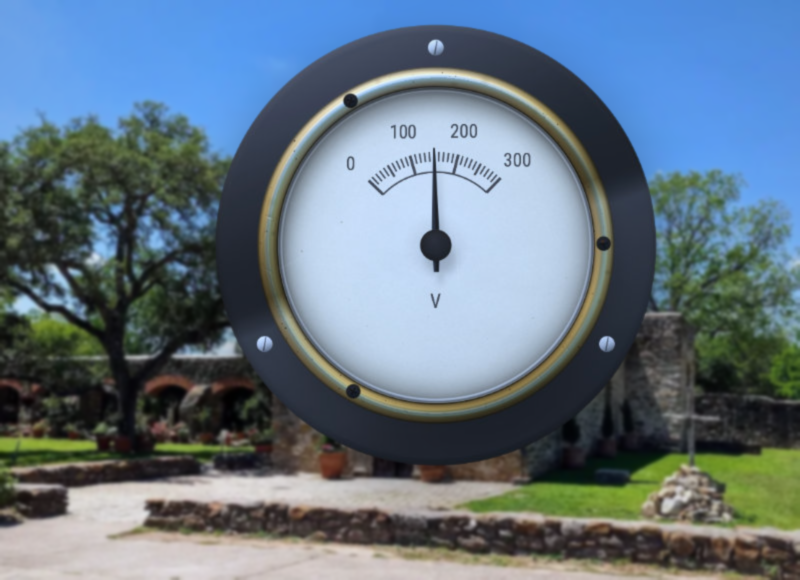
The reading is {"value": 150, "unit": "V"}
